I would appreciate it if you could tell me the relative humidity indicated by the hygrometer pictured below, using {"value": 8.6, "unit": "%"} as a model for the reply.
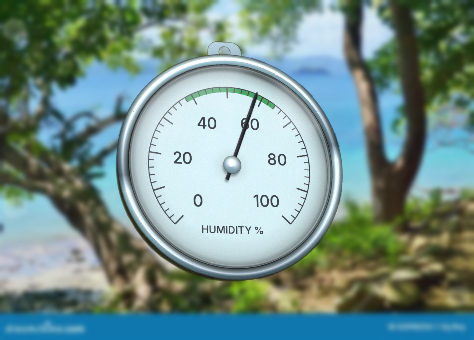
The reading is {"value": 58, "unit": "%"}
